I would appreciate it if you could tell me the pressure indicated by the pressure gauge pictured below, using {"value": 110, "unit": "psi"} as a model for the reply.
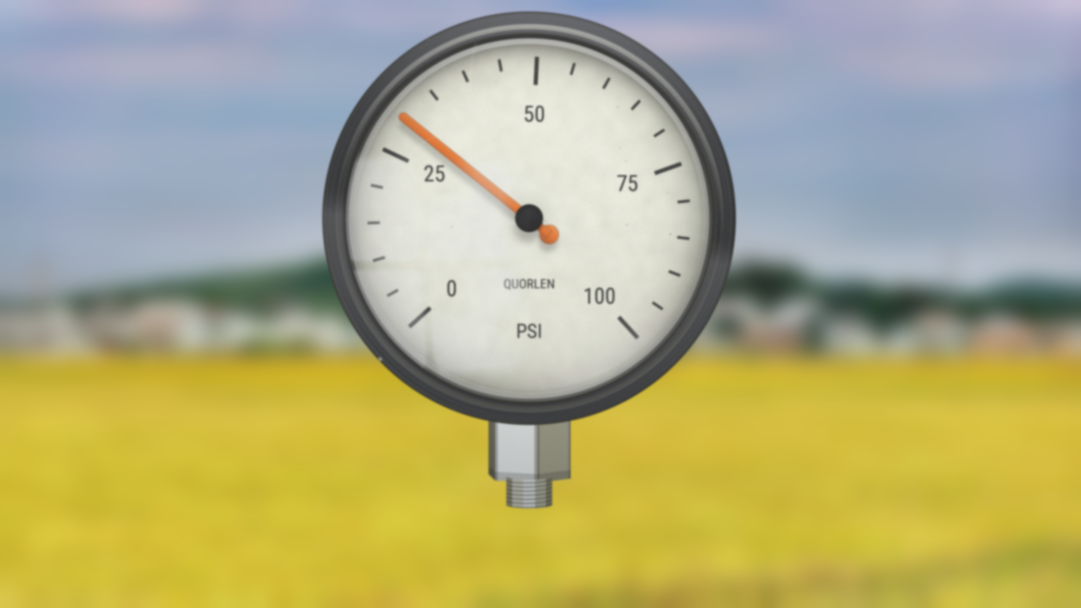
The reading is {"value": 30, "unit": "psi"}
